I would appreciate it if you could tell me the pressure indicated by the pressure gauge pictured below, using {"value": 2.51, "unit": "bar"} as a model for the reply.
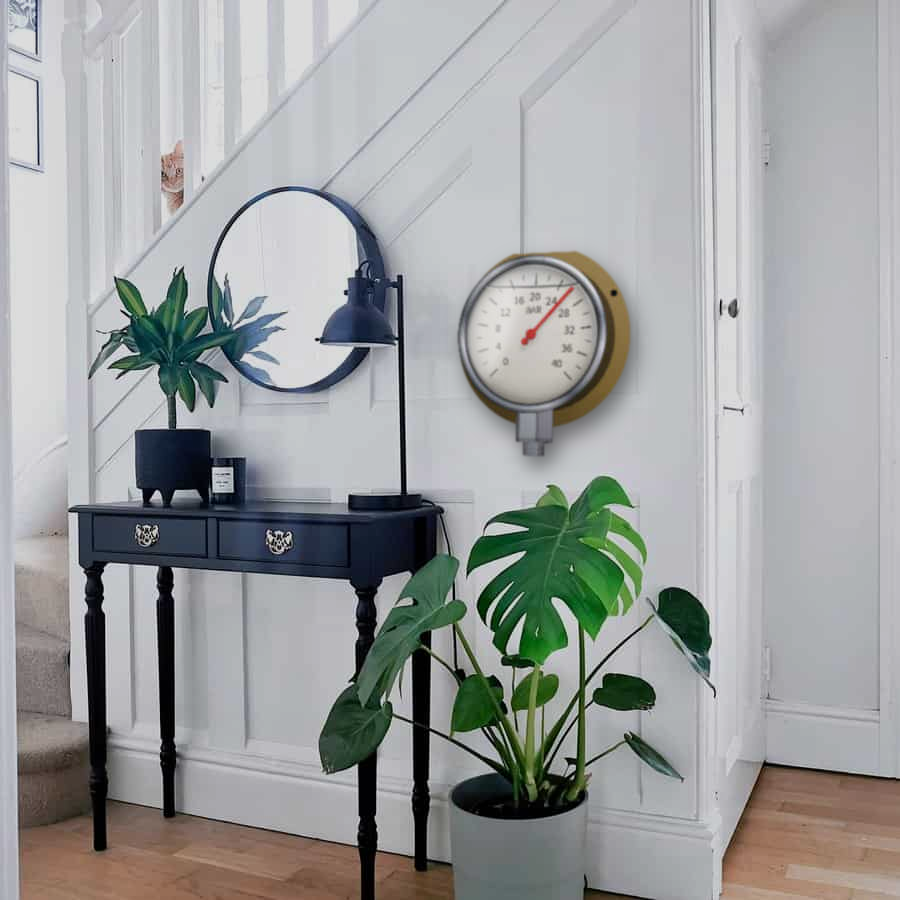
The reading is {"value": 26, "unit": "bar"}
